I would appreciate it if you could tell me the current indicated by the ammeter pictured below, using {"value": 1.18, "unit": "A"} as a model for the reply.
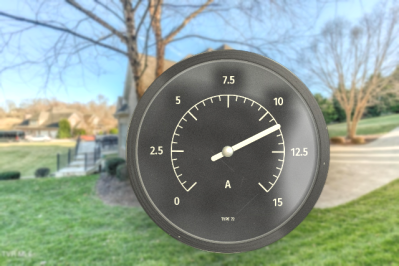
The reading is {"value": 11, "unit": "A"}
